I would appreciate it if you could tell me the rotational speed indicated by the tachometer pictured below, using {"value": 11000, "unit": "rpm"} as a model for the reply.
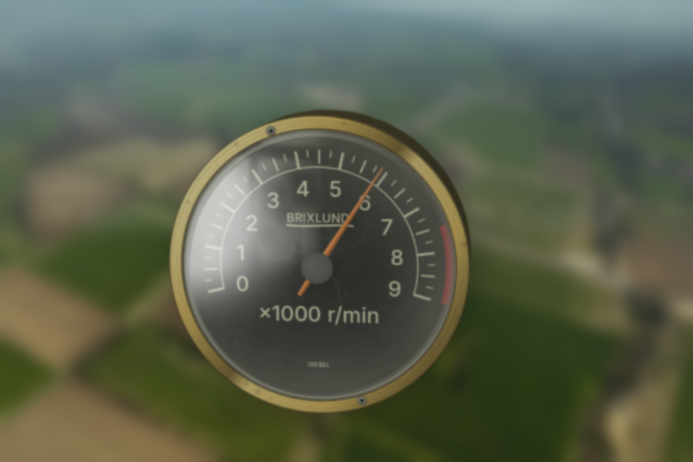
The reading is {"value": 5875, "unit": "rpm"}
